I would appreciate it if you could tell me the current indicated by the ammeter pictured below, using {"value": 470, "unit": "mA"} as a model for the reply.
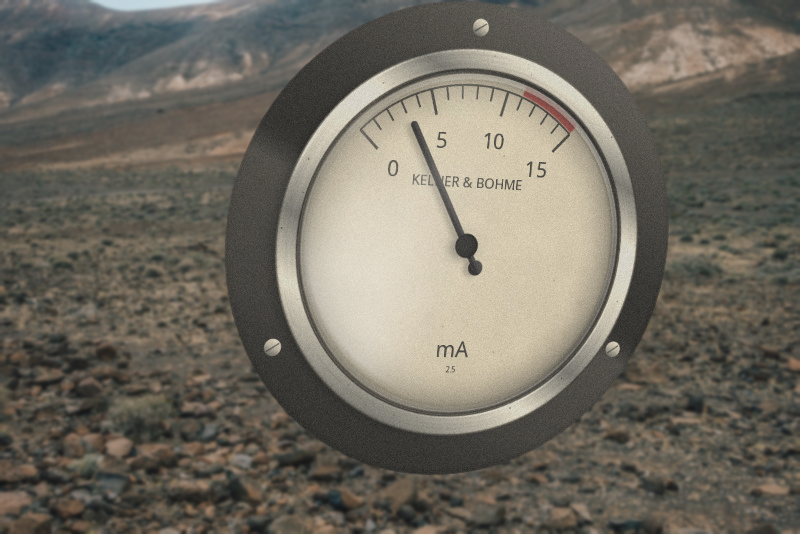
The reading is {"value": 3, "unit": "mA"}
